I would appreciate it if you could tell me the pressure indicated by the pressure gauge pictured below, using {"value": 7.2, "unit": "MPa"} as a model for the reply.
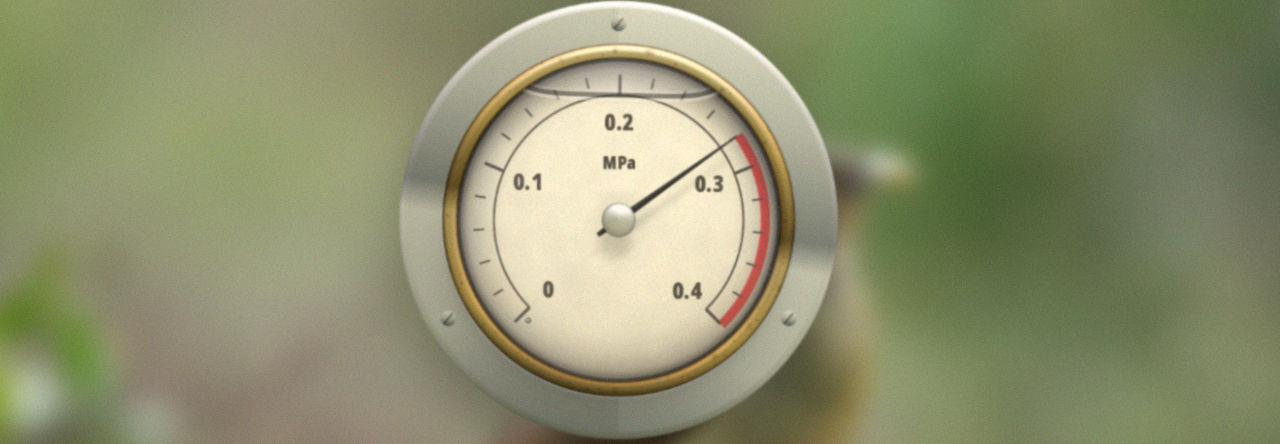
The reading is {"value": 0.28, "unit": "MPa"}
